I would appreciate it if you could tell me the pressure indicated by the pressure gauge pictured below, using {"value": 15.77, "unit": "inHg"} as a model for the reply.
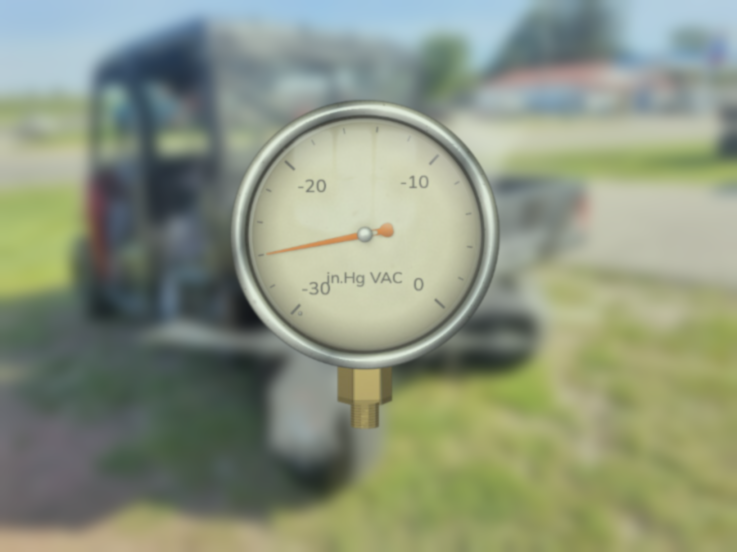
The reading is {"value": -26, "unit": "inHg"}
